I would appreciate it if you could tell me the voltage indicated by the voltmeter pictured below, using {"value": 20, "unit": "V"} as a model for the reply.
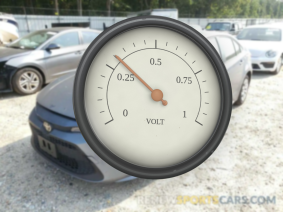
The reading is {"value": 0.3, "unit": "V"}
